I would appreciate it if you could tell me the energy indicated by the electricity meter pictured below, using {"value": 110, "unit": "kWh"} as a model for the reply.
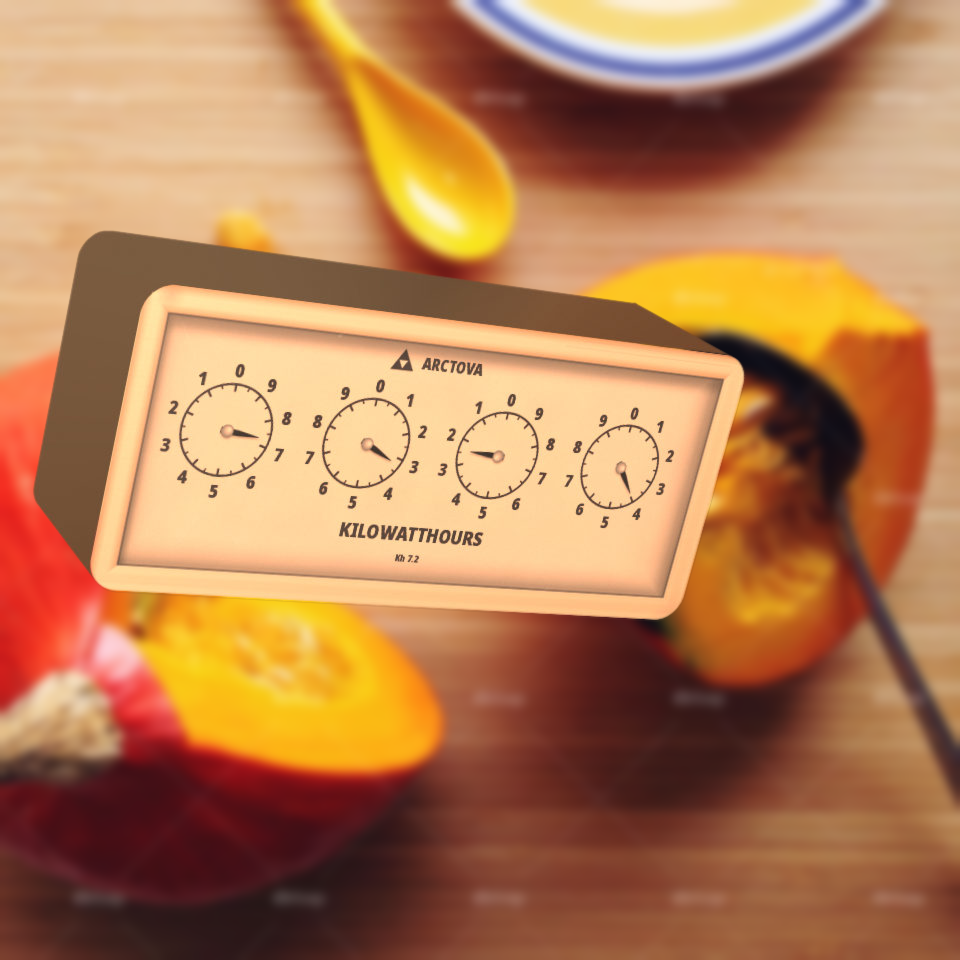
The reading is {"value": 7324, "unit": "kWh"}
